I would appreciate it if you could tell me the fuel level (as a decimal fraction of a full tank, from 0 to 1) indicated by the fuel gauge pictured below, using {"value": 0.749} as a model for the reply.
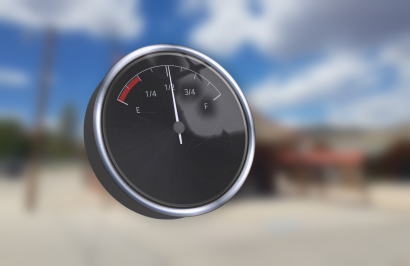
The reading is {"value": 0.5}
